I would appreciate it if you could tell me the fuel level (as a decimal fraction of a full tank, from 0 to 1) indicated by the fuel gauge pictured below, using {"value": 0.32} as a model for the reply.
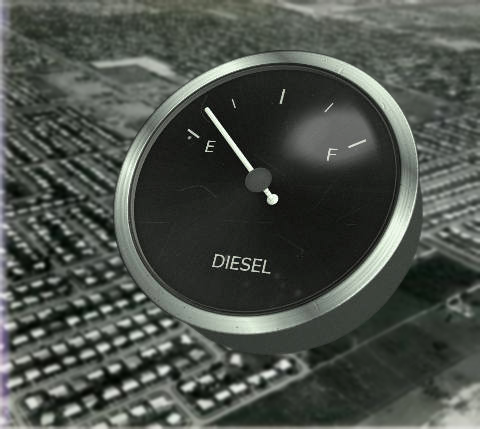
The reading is {"value": 0.125}
